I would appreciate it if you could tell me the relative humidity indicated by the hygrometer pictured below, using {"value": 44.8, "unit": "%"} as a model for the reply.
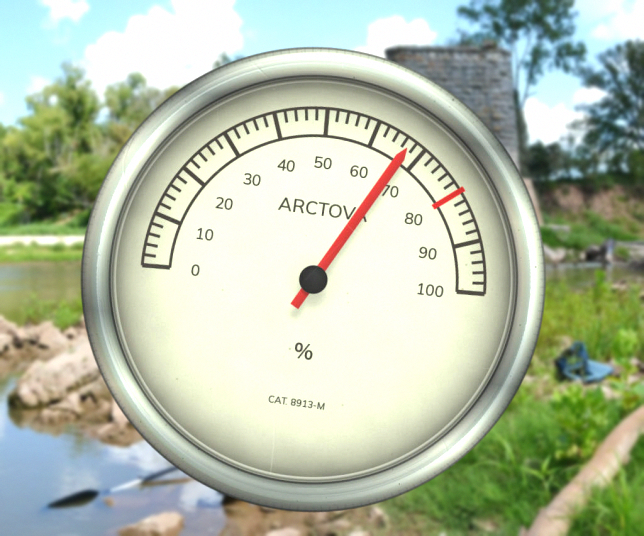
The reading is {"value": 67, "unit": "%"}
